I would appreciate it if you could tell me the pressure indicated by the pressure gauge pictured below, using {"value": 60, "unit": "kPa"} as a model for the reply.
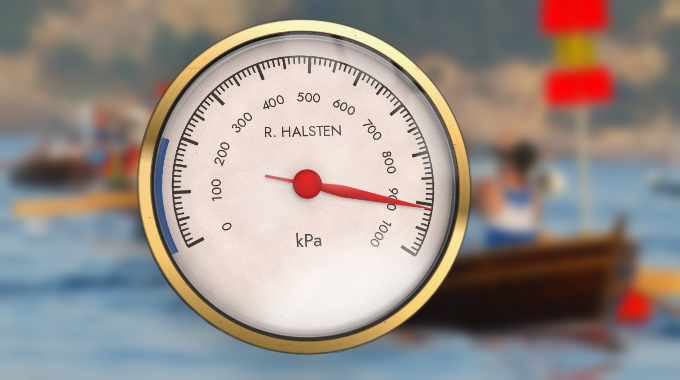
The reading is {"value": 910, "unit": "kPa"}
